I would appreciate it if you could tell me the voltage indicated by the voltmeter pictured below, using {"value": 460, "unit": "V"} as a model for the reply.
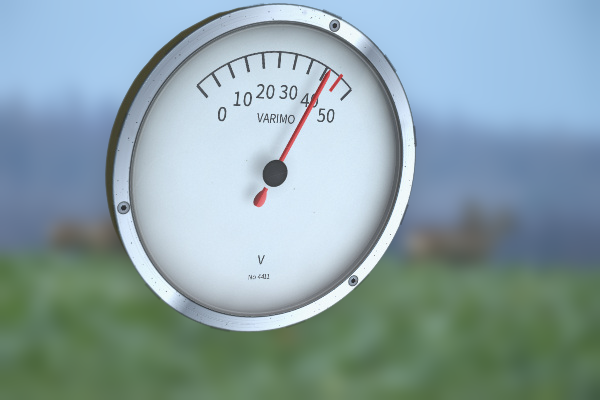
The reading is {"value": 40, "unit": "V"}
